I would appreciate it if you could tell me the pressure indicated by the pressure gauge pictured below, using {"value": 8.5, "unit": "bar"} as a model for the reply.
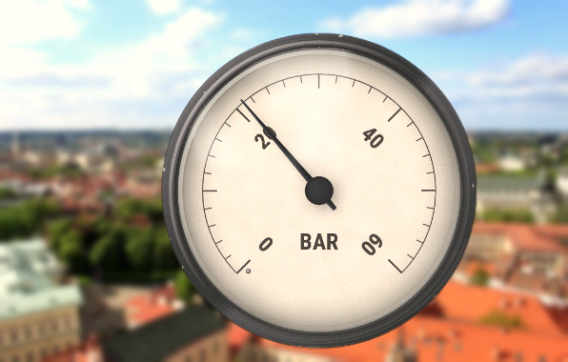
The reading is {"value": 21, "unit": "bar"}
